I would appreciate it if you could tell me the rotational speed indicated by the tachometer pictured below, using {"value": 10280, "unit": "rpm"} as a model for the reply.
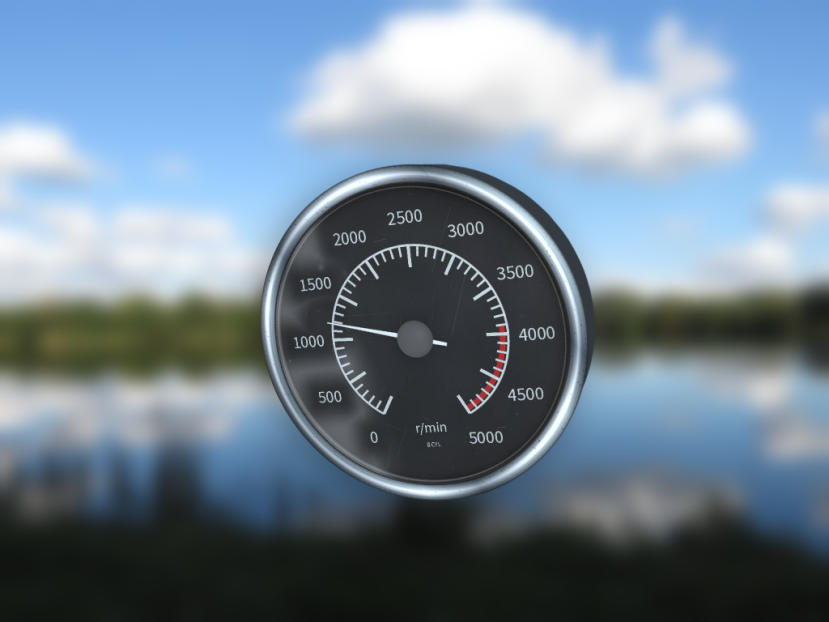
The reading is {"value": 1200, "unit": "rpm"}
